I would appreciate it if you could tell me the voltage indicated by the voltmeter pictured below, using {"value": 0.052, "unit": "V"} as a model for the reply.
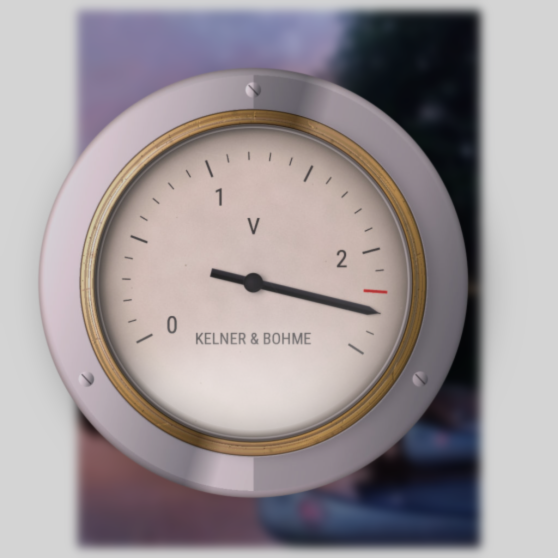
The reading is {"value": 2.3, "unit": "V"}
